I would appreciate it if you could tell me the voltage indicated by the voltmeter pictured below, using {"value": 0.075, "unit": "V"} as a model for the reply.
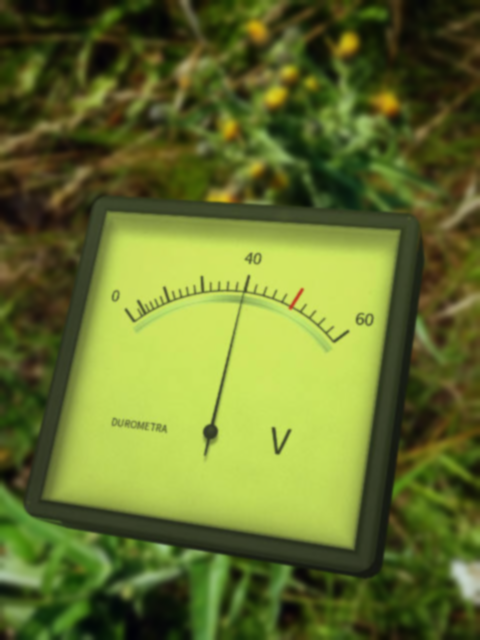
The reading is {"value": 40, "unit": "V"}
